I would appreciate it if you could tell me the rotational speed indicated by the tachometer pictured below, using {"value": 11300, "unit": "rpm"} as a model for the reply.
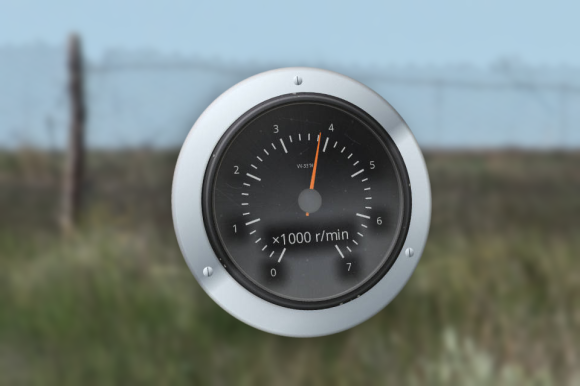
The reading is {"value": 3800, "unit": "rpm"}
